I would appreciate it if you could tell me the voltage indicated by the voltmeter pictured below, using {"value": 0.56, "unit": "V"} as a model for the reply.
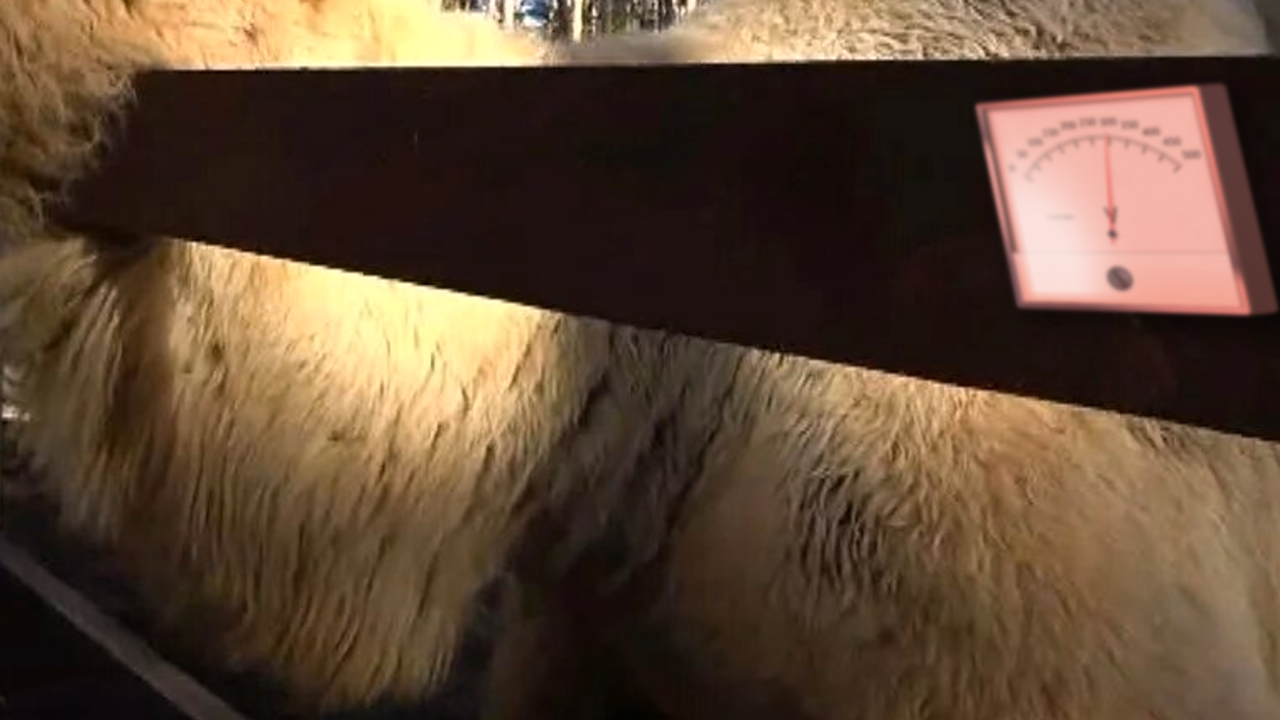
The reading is {"value": 300, "unit": "V"}
